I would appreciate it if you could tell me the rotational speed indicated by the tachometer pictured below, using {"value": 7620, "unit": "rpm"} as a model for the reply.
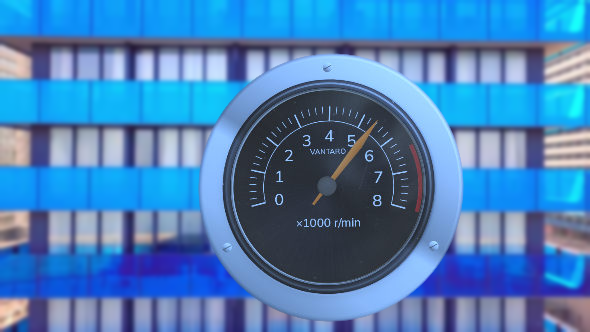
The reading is {"value": 5400, "unit": "rpm"}
